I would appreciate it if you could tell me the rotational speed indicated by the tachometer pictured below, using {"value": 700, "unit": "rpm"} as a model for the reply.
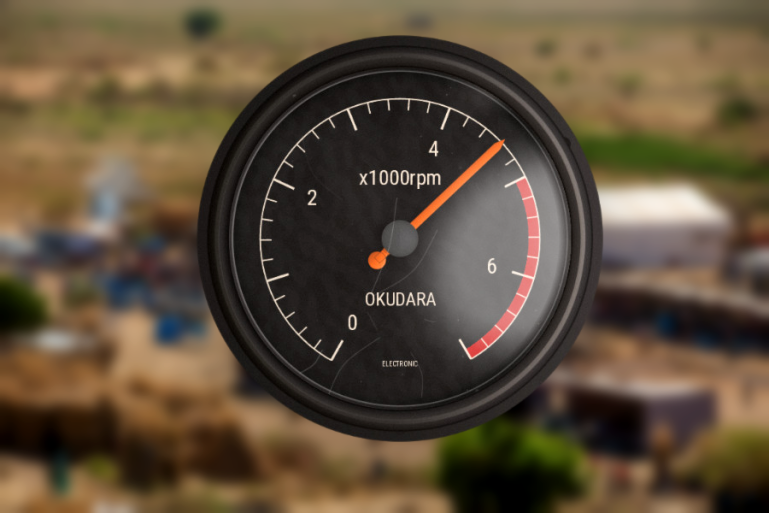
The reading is {"value": 4600, "unit": "rpm"}
